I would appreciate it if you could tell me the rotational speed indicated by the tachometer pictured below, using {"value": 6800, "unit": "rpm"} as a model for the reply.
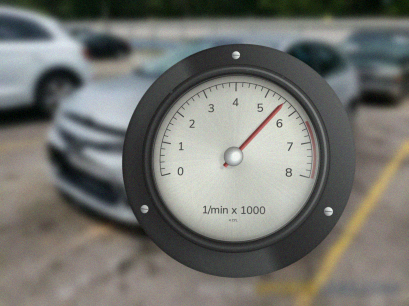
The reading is {"value": 5600, "unit": "rpm"}
